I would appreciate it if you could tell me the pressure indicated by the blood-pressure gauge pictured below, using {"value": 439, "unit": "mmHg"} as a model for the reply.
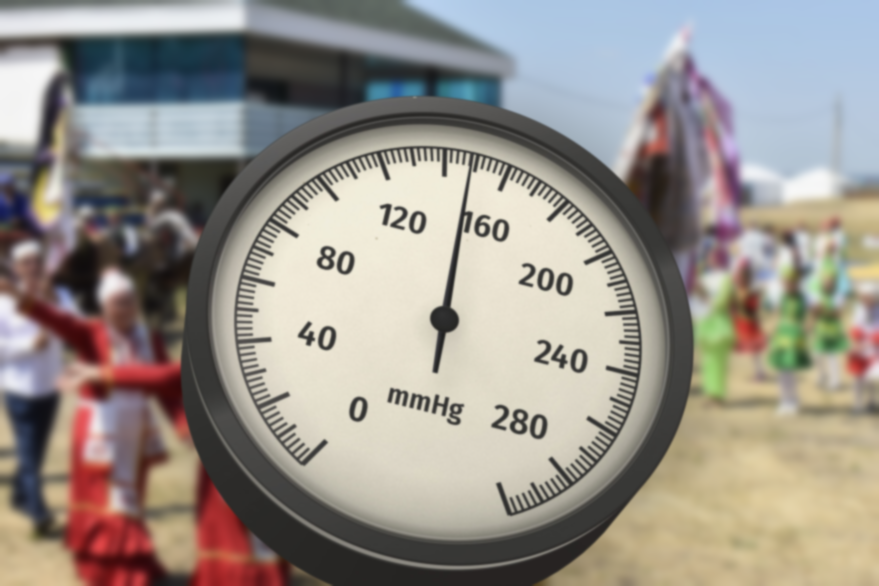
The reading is {"value": 148, "unit": "mmHg"}
